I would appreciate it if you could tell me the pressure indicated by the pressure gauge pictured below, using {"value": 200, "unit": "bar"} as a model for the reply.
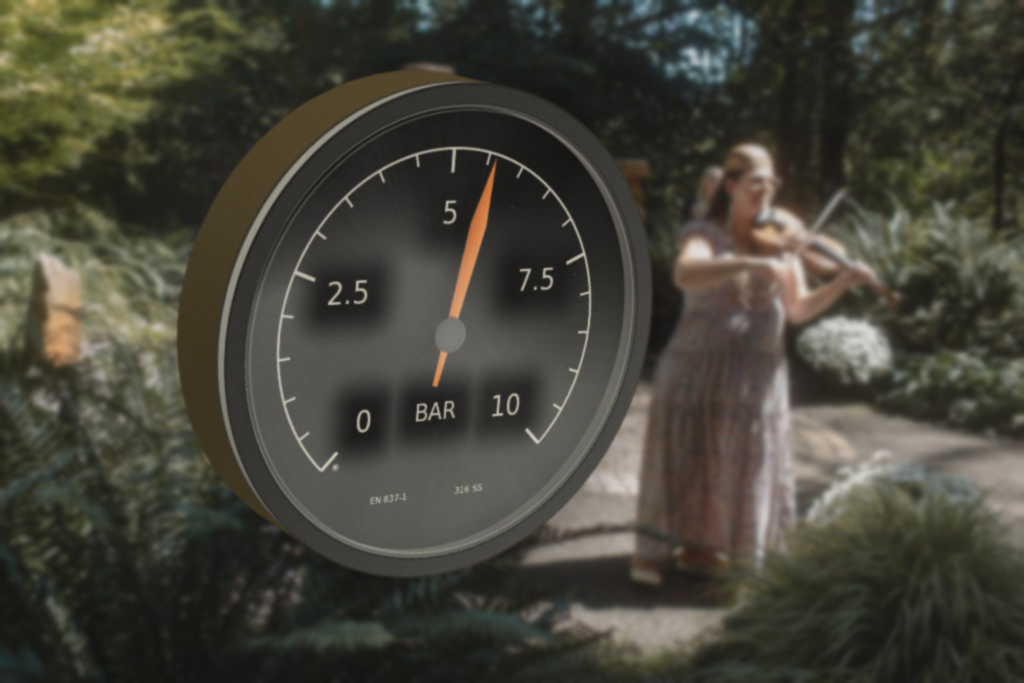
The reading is {"value": 5.5, "unit": "bar"}
